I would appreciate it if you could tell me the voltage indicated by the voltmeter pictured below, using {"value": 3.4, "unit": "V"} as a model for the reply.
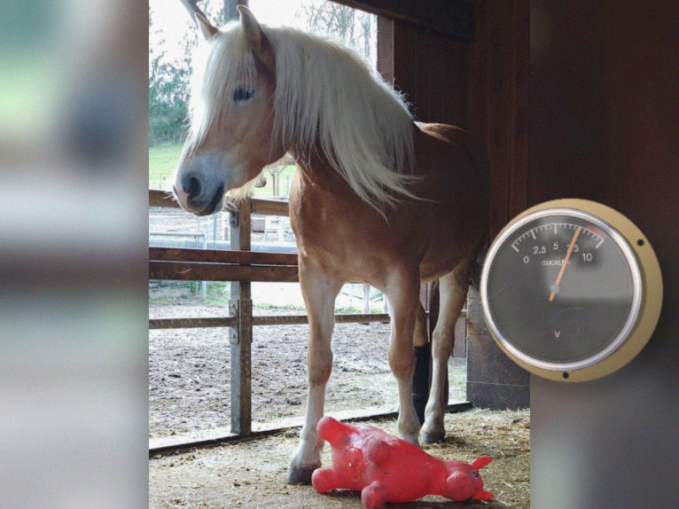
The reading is {"value": 7.5, "unit": "V"}
